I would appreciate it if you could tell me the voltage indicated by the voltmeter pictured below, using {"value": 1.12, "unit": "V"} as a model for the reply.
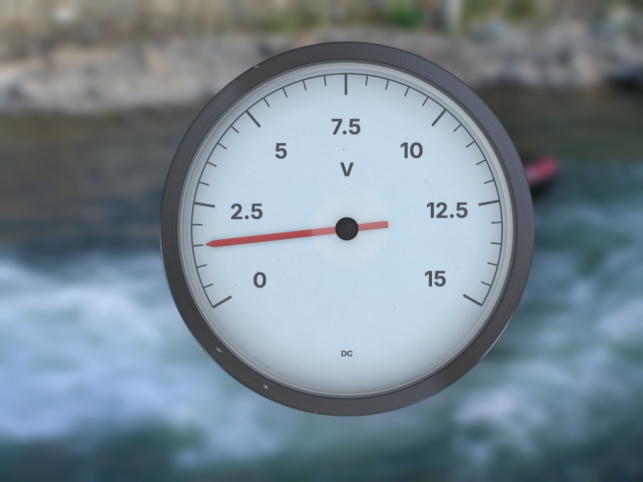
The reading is {"value": 1.5, "unit": "V"}
